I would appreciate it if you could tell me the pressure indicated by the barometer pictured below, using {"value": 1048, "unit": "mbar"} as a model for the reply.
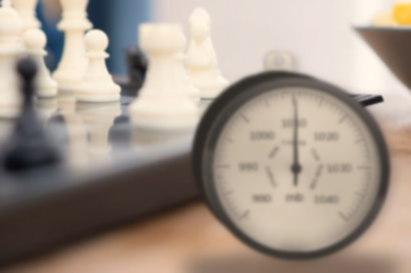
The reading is {"value": 1010, "unit": "mbar"}
